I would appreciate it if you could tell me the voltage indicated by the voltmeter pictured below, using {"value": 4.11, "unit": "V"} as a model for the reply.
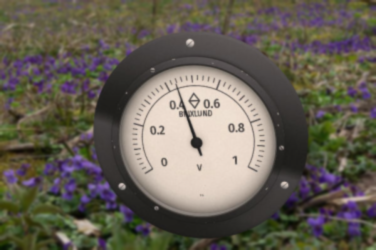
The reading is {"value": 0.44, "unit": "V"}
